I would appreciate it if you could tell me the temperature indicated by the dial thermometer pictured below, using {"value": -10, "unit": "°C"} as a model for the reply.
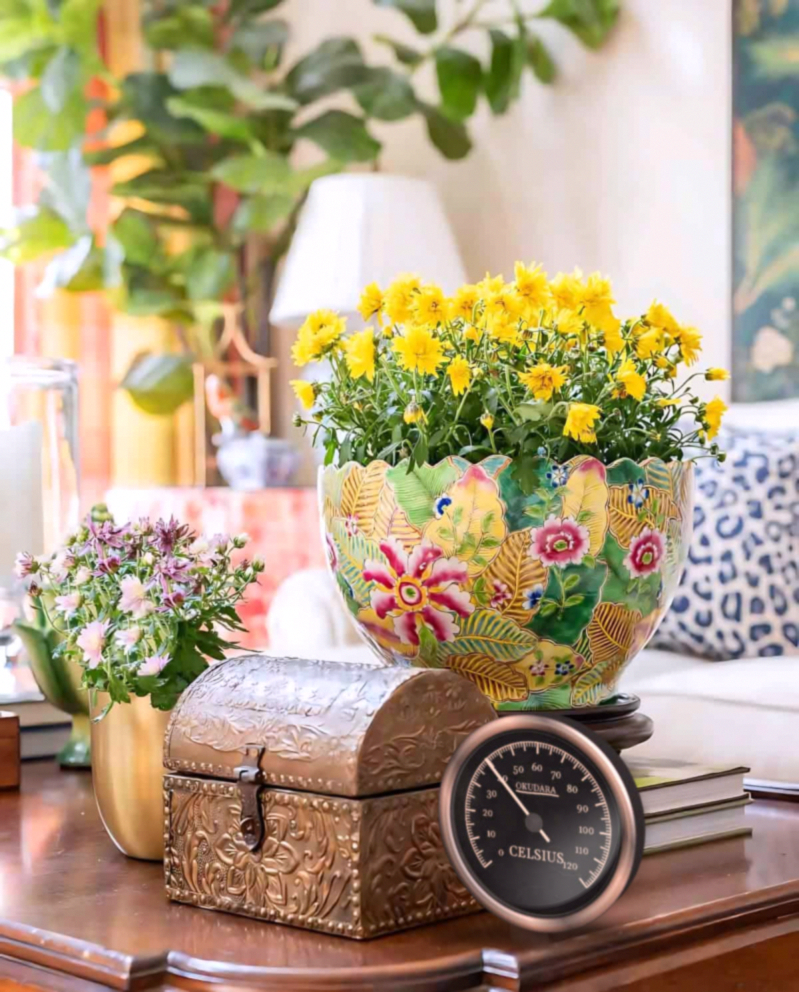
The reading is {"value": 40, "unit": "°C"}
